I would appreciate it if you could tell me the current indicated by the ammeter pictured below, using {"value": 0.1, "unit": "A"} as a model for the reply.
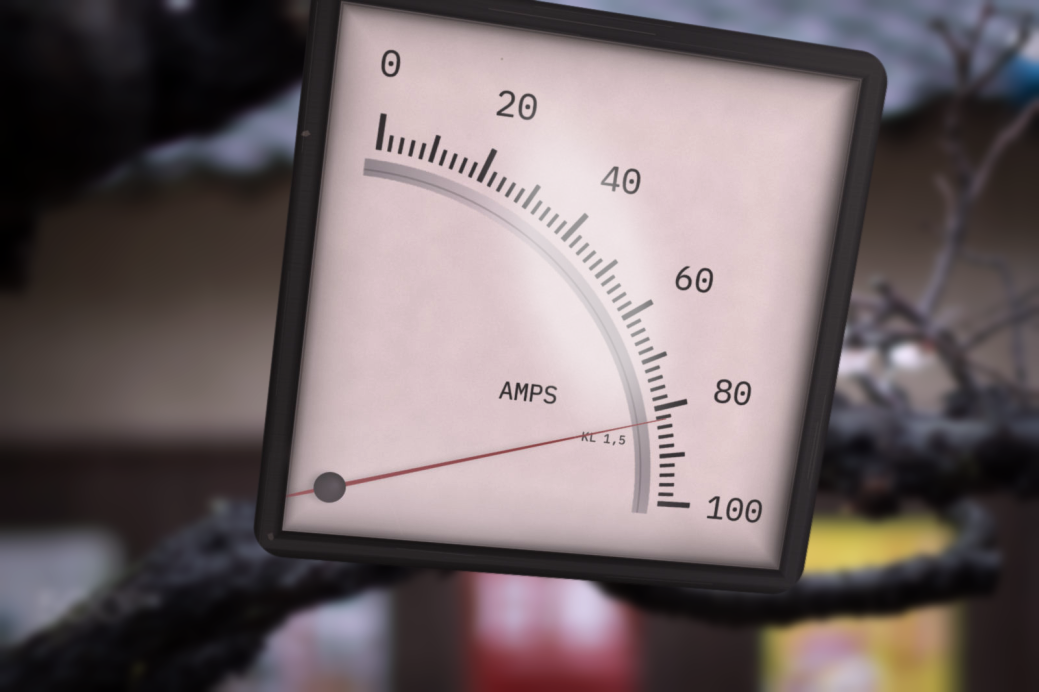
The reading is {"value": 82, "unit": "A"}
